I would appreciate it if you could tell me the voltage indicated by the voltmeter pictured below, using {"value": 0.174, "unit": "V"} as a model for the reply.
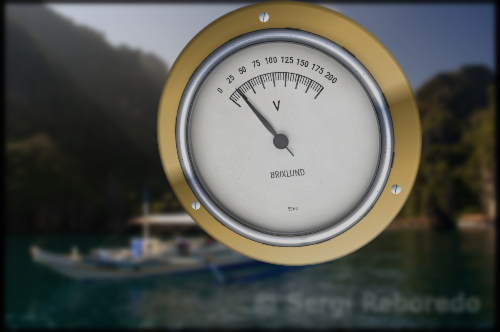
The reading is {"value": 25, "unit": "V"}
